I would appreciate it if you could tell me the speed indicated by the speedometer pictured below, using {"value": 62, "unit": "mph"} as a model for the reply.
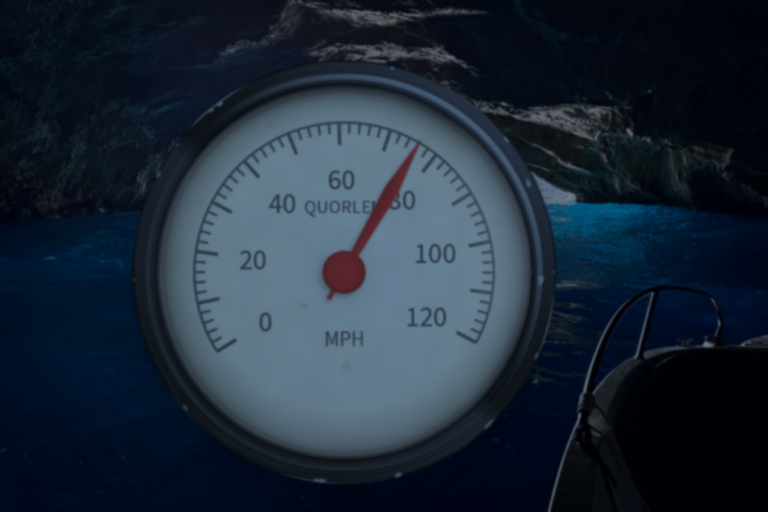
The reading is {"value": 76, "unit": "mph"}
